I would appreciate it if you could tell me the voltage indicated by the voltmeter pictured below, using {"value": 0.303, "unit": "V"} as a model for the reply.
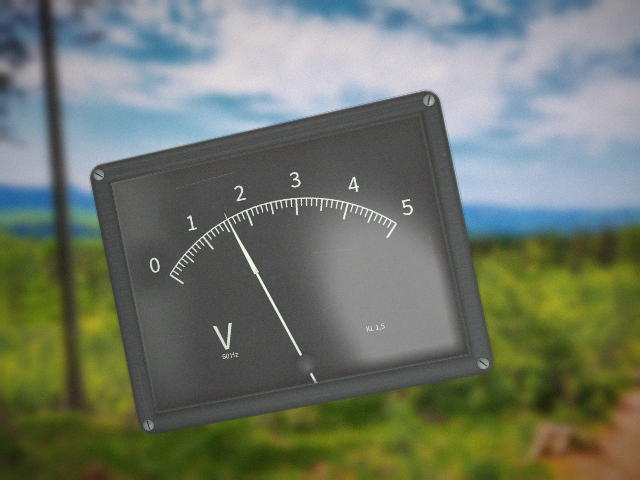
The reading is {"value": 1.6, "unit": "V"}
